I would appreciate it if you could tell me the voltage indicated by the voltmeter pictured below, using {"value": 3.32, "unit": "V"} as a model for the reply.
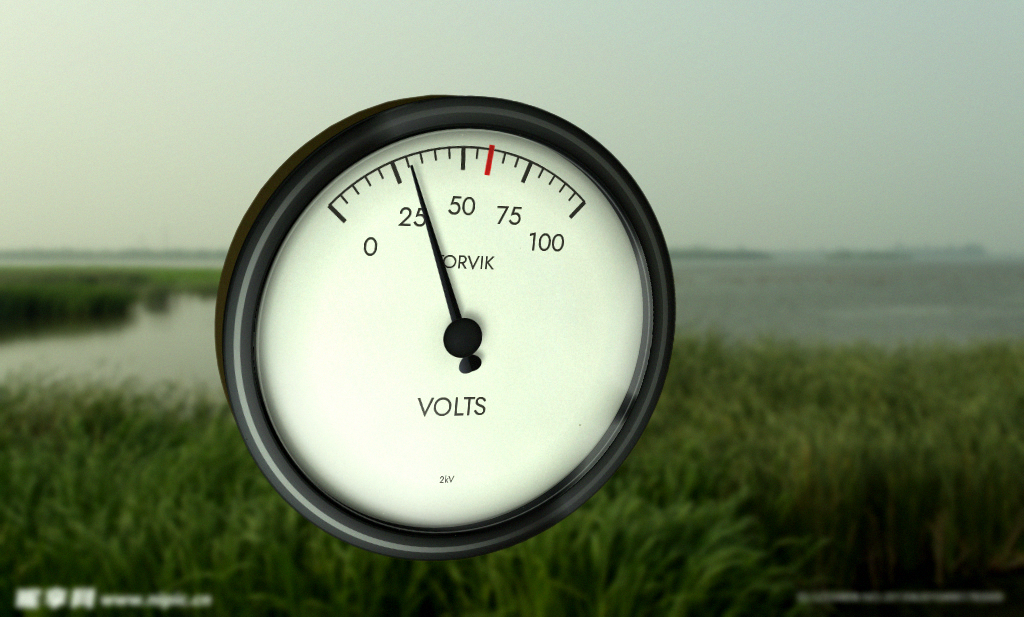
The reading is {"value": 30, "unit": "V"}
